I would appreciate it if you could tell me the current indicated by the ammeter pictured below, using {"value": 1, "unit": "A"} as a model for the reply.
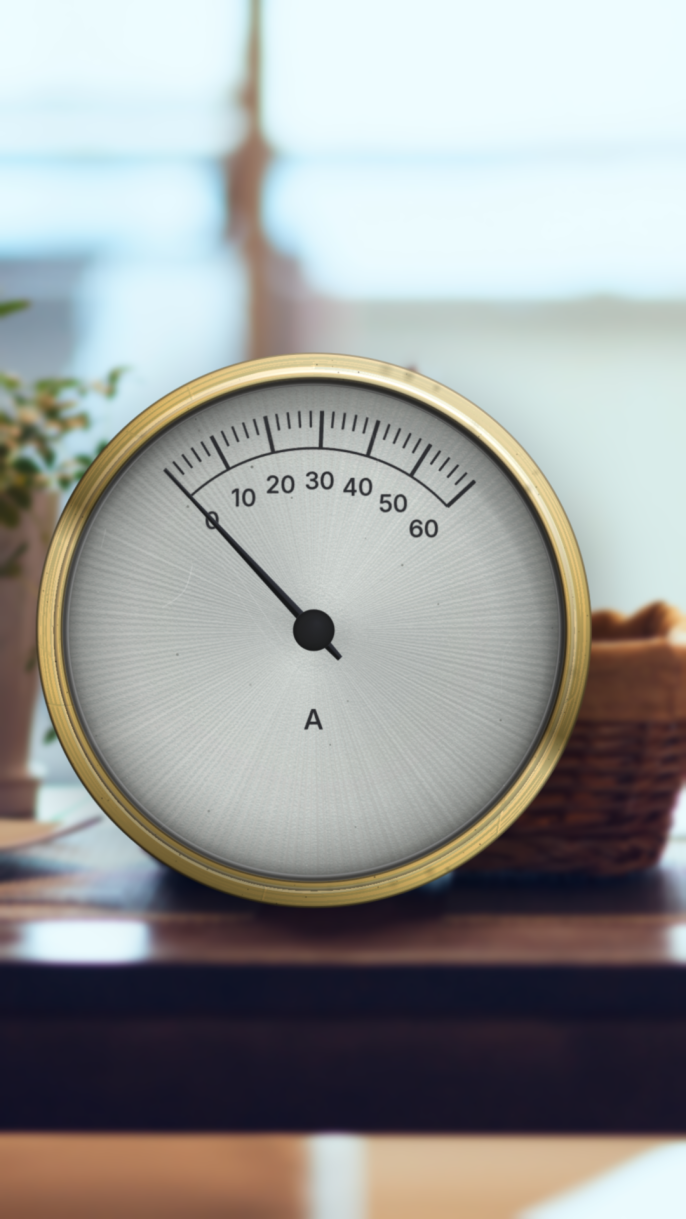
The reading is {"value": 0, "unit": "A"}
